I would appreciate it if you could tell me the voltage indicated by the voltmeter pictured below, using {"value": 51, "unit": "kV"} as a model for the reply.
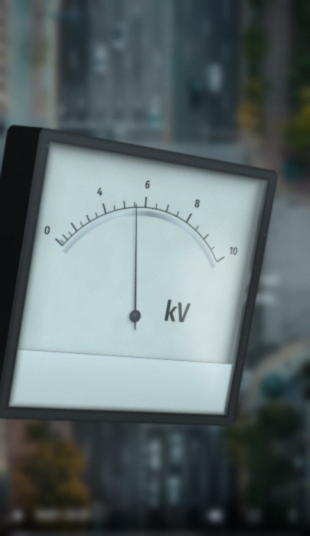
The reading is {"value": 5.5, "unit": "kV"}
